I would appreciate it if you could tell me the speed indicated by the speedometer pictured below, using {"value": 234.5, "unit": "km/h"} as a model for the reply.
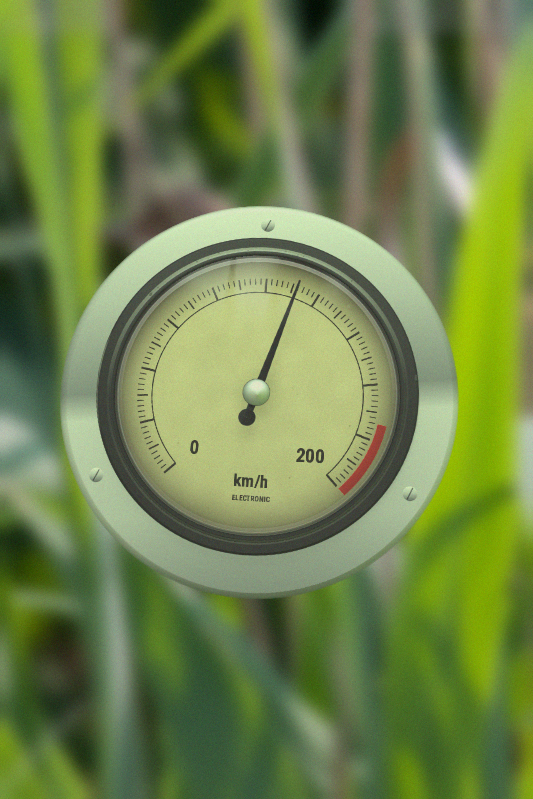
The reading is {"value": 112, "unit": "km/h"}
